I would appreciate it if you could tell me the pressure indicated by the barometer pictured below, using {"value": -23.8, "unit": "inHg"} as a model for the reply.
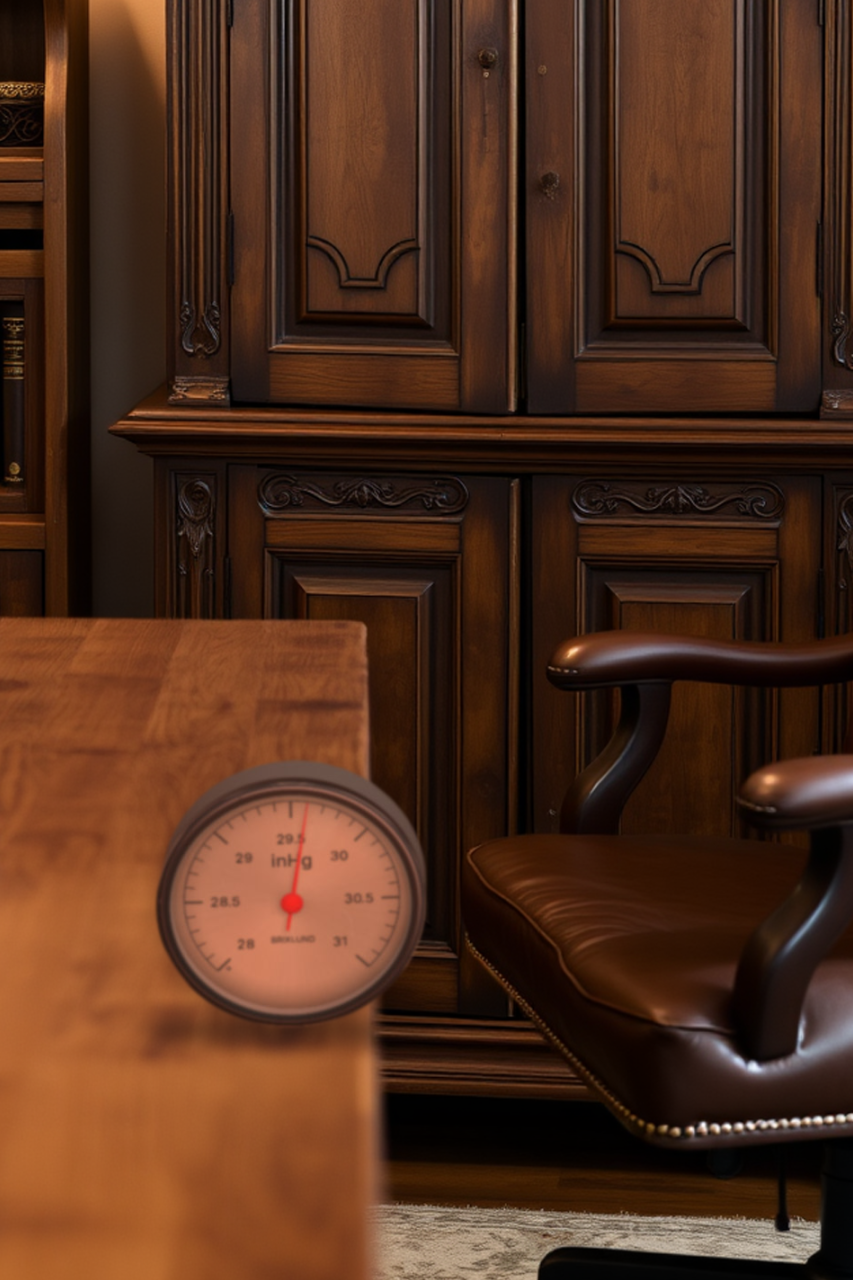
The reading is {"value": 29.6, "unit": "inHg"}
